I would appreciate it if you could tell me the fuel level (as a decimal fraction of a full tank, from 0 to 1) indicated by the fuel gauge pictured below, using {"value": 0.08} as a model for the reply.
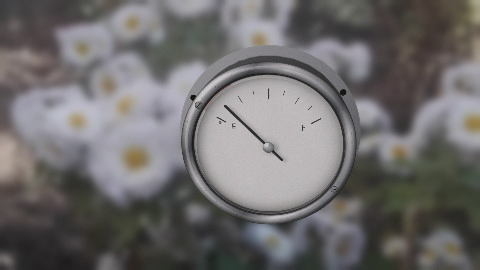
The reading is {"value": 0.125}
